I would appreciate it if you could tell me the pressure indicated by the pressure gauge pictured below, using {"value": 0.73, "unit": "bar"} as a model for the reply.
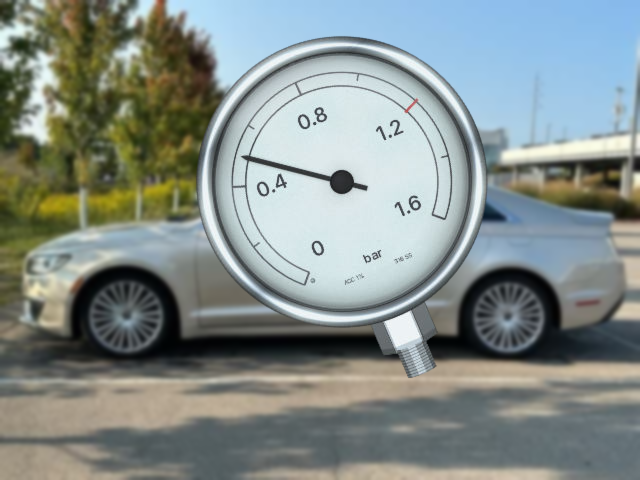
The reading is {"value": 0.5, "unit": "bar"}
